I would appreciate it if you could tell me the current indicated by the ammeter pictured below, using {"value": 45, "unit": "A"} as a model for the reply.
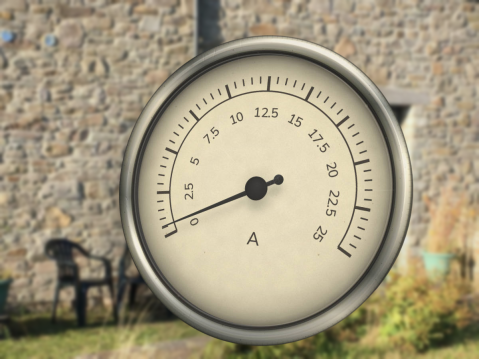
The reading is {"value": 0.5, "unit": "A"}
